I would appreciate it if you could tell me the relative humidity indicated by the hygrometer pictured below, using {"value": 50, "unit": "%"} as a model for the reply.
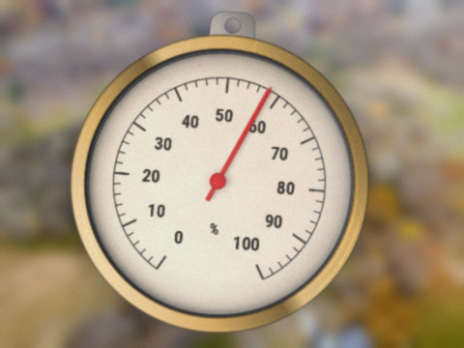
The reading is {"value": 58, "unit": "%"}
